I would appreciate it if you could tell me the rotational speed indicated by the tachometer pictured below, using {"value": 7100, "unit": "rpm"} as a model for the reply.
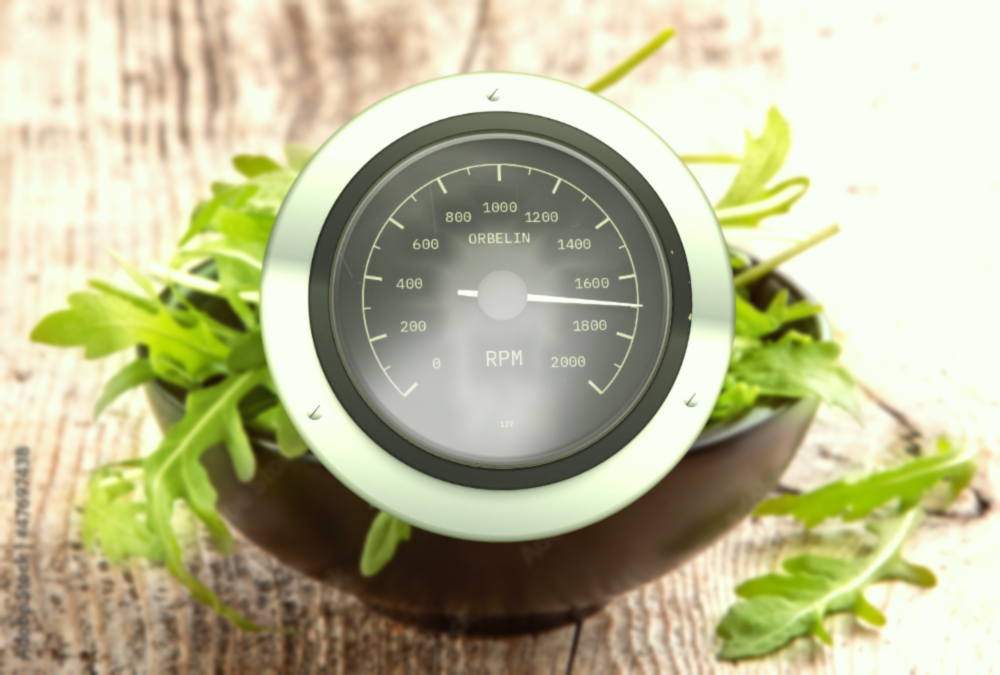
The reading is {"value": 1700, "unit": "rpm"}
